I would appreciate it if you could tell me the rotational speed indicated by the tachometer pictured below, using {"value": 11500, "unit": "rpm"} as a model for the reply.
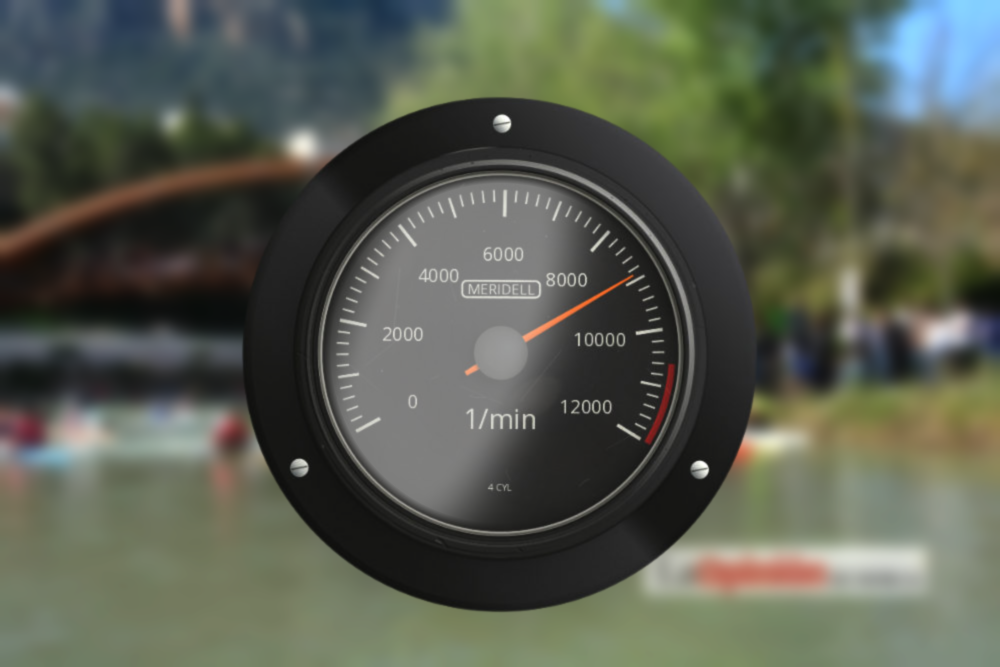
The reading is {"value": 8900, "unit": "rpm"}
